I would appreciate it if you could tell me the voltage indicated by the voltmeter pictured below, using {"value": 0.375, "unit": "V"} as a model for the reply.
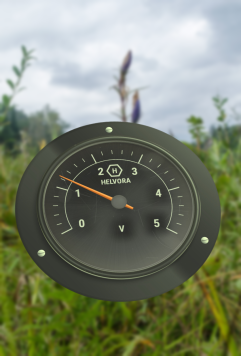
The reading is {"value": 1.2, "unit": "V"}
